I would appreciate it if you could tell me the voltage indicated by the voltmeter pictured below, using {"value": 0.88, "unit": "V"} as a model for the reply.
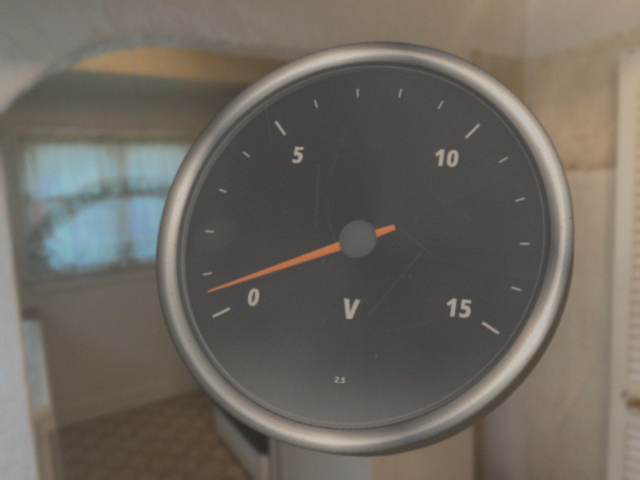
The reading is {"value": 0.5, "unit": "V"}
